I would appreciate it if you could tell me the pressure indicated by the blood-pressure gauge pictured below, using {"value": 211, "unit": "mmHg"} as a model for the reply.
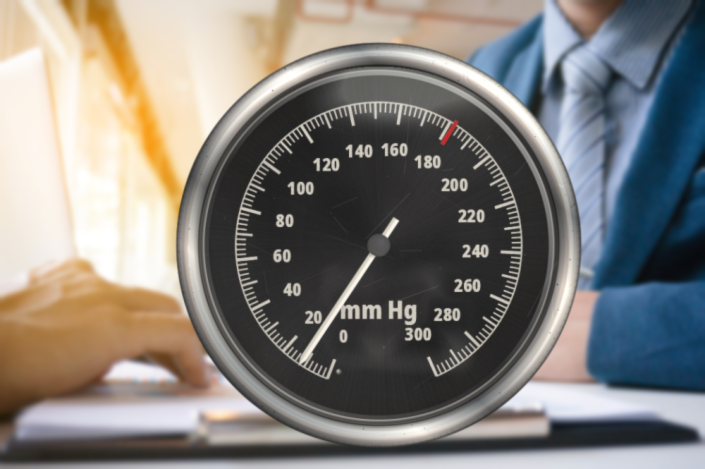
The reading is {"value": 12, "unit": "mmHg"}
